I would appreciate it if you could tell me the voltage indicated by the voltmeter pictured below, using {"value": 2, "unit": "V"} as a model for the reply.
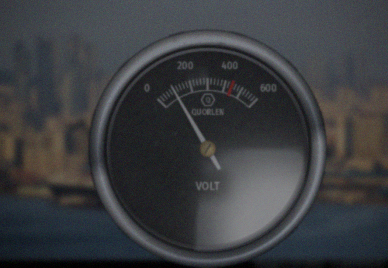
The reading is {"value": 100, "unit": "V"}
